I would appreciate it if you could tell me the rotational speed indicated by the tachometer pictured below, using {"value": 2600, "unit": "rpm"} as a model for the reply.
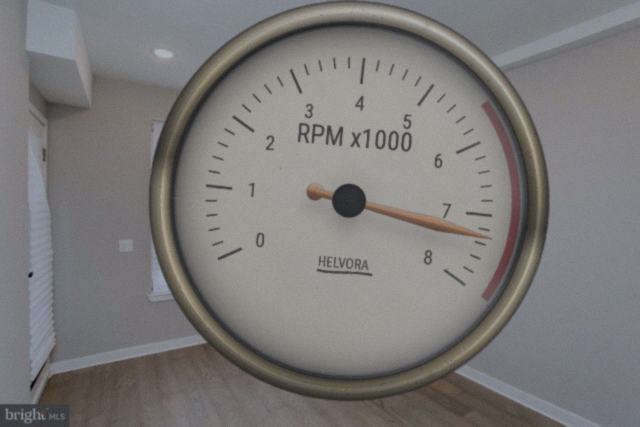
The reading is {"value": 7300, "unit": "rpm"}
